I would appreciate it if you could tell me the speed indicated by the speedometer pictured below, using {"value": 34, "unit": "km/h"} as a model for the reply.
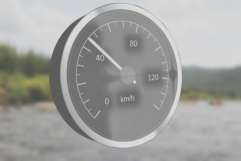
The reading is {"value": 45, "unit": "km/h"}
